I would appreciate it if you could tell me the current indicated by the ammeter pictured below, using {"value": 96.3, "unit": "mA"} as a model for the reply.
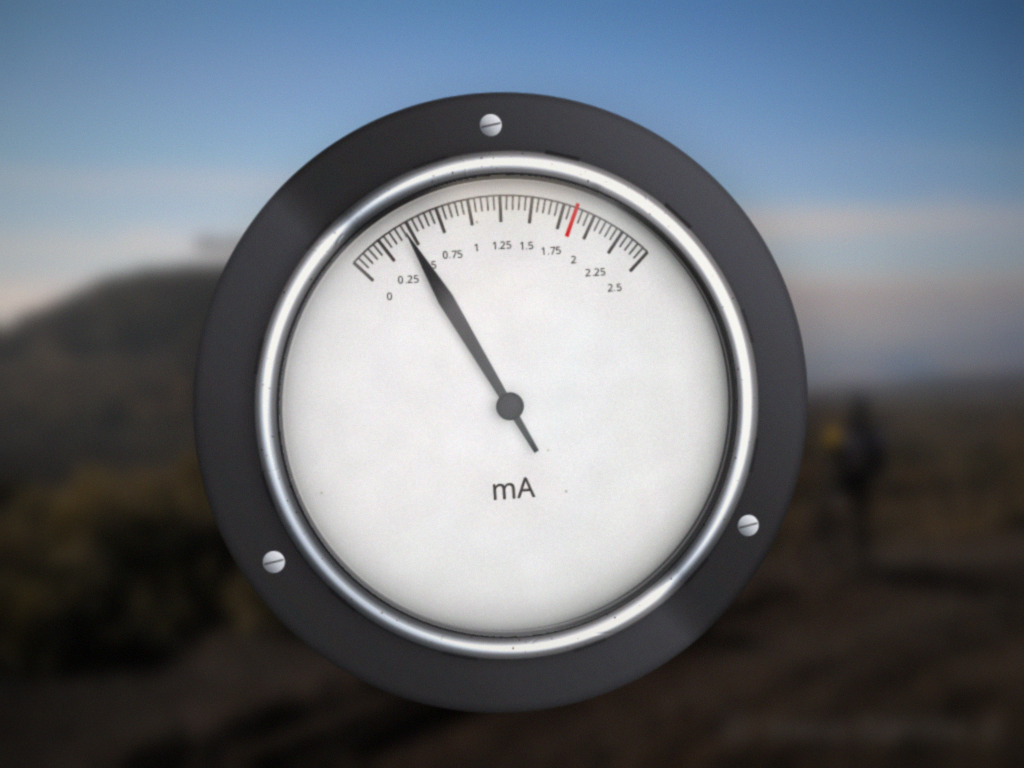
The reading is {"value": 0.45, "unit": "mA"}
